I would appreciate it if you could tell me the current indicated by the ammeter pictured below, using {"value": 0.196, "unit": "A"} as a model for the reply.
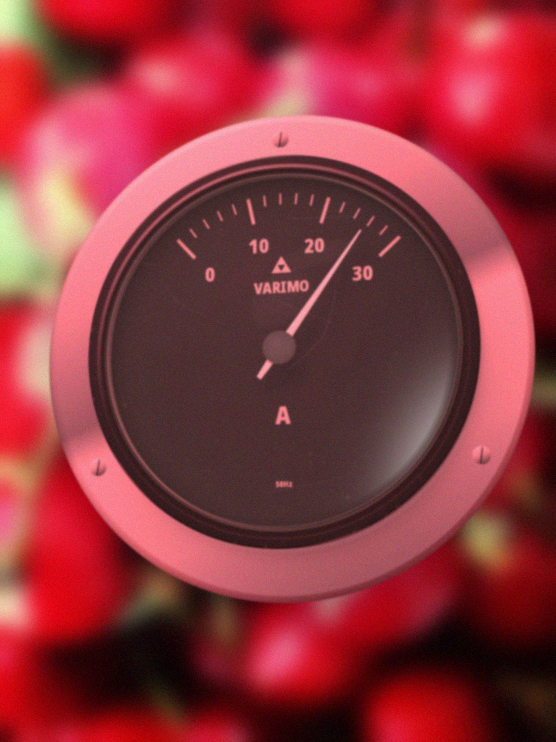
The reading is {"value": 26, "unit": "A"}
